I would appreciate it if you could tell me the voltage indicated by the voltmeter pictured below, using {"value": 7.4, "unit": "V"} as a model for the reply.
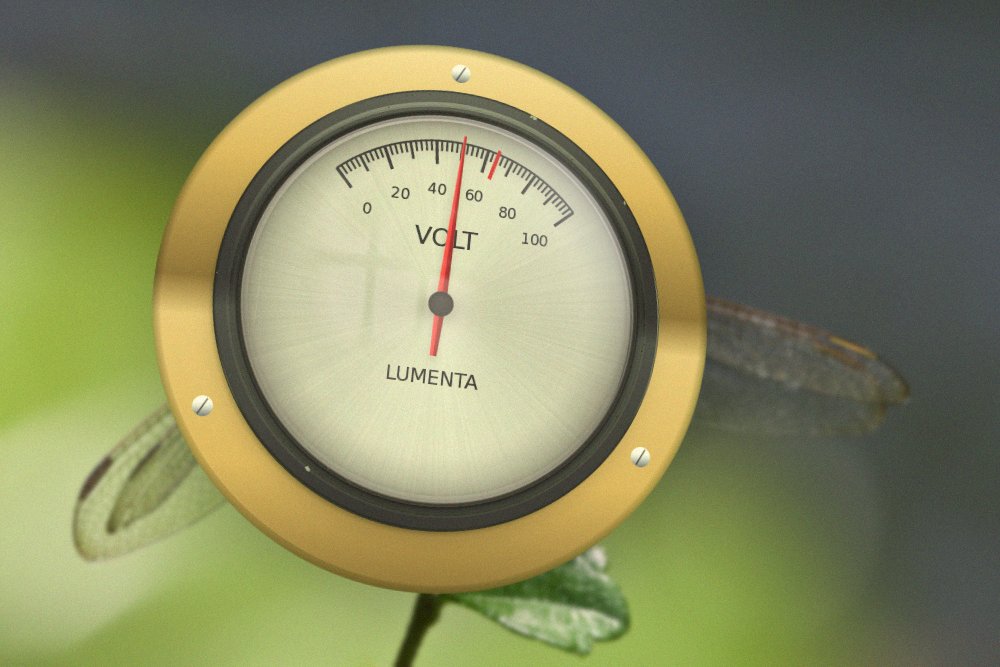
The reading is {"value": 50, "unit": "V"}
